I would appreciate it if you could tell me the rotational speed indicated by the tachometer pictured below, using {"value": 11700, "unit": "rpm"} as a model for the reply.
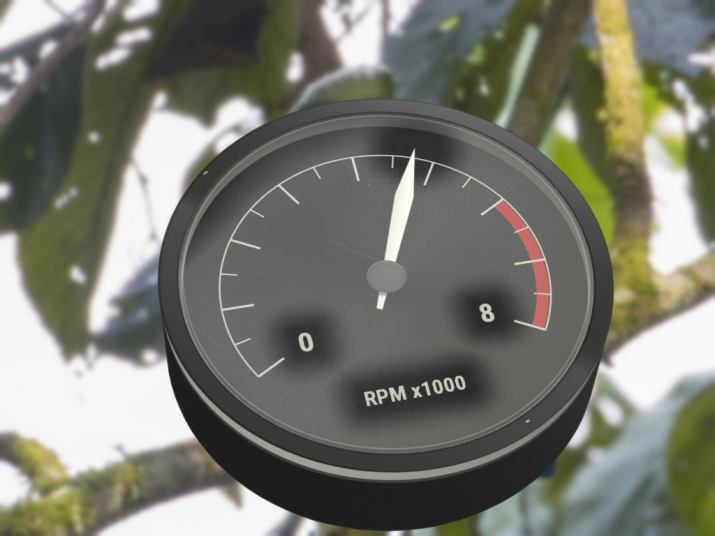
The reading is {"value": 4750, "unit": "rpm"}
